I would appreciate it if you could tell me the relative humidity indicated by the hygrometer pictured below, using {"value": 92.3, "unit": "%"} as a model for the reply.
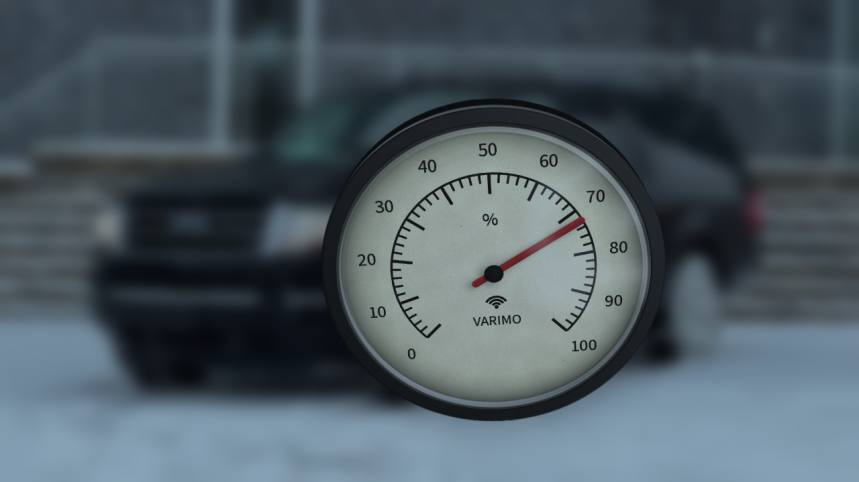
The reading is {"value": 72, "unit": "%"}
